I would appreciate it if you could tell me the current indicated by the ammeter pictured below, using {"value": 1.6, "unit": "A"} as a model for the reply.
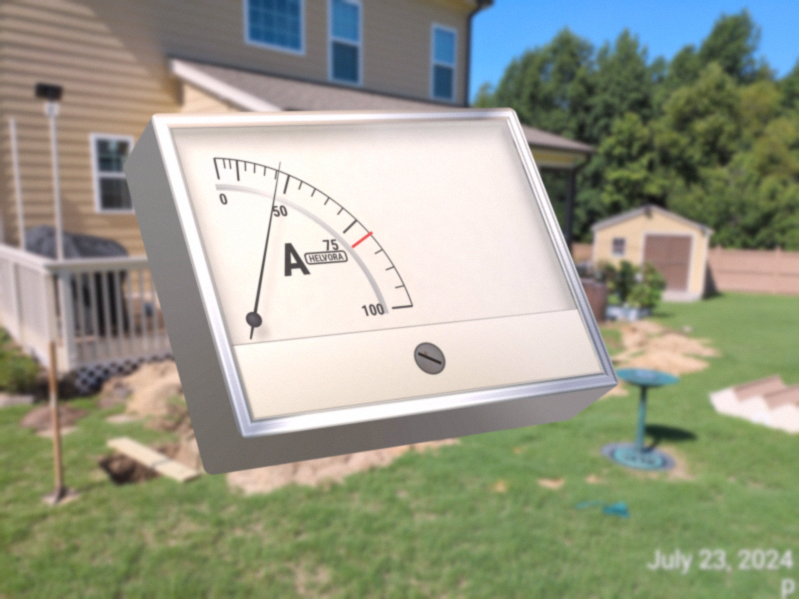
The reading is {"value": 45, "unit": "A"}
